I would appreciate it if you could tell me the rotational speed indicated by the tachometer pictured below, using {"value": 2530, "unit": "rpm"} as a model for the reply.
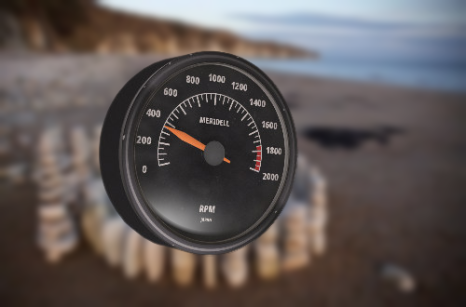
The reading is {"value": 350, "unit": "rpm"}
